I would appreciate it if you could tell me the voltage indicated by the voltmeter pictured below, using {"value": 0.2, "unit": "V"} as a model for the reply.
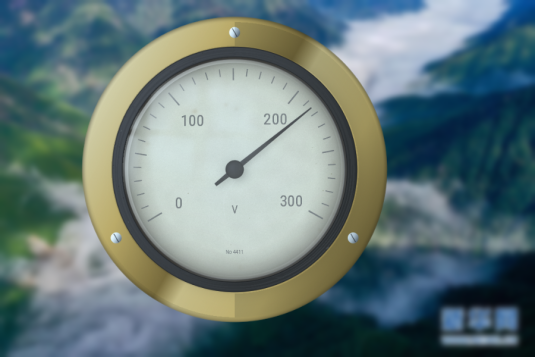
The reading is {"value": 215, "unit": "V"}
